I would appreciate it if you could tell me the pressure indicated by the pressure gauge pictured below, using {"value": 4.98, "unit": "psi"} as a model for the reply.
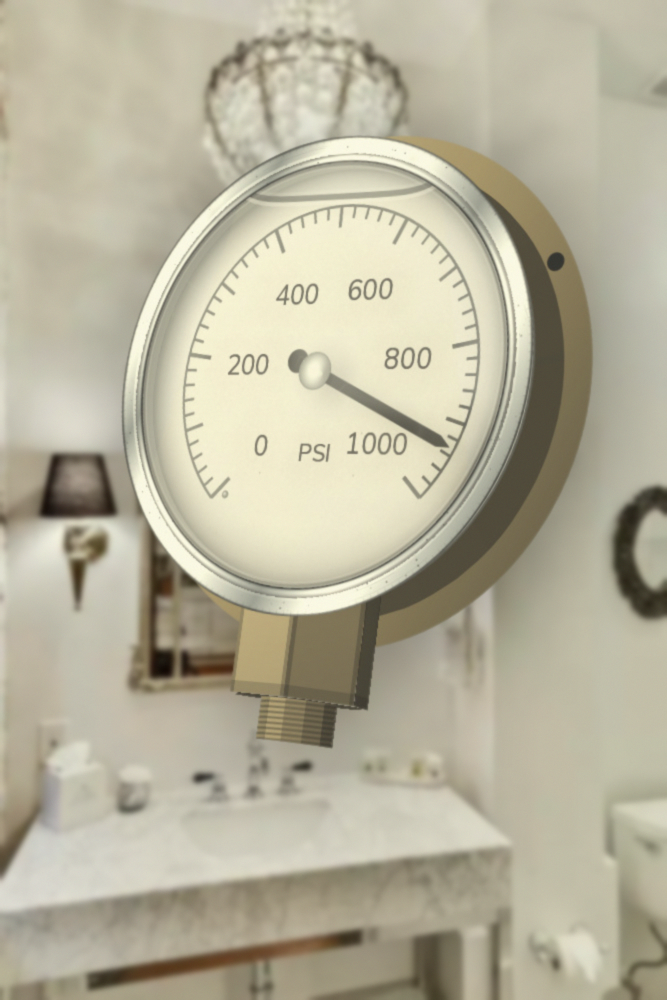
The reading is {"value": 930, "unit": "psi"}
